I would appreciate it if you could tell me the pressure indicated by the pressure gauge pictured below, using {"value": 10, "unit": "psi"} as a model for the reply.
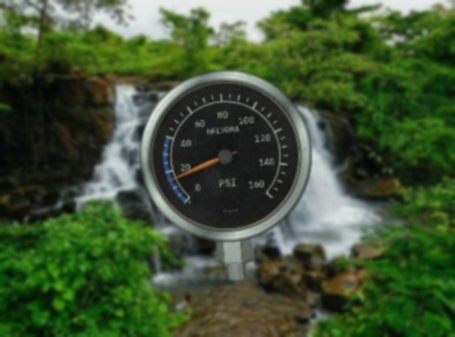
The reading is {"value": 15, "unit": "psi"}
